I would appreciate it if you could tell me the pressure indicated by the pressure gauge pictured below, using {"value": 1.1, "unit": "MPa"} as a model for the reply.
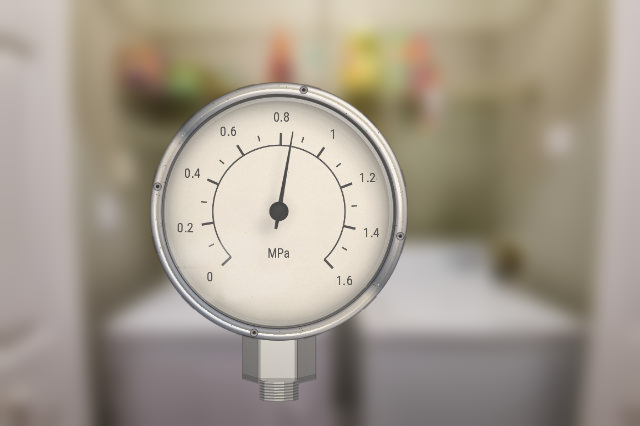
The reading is {"value": 0.85, "unit": "MPa"}
